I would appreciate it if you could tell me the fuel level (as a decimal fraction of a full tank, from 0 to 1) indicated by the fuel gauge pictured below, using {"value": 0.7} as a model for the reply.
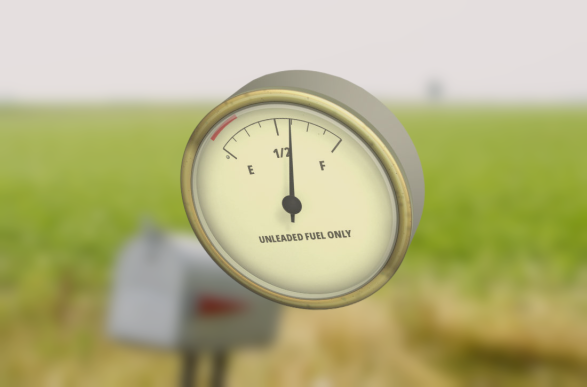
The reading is {"value": 0.625}
